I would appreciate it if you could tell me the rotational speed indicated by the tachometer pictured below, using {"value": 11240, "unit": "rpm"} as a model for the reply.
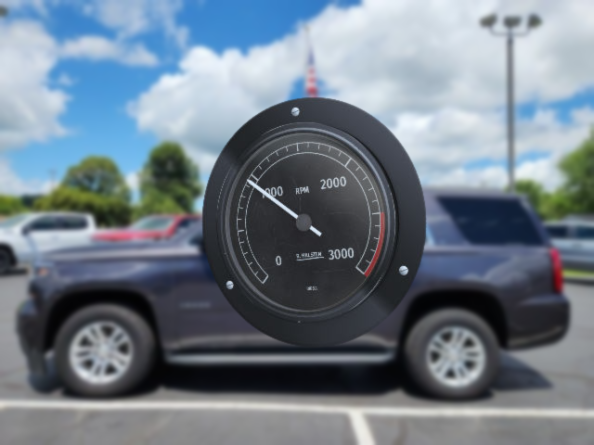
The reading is {"value": 950, "unit": "rpm"}
